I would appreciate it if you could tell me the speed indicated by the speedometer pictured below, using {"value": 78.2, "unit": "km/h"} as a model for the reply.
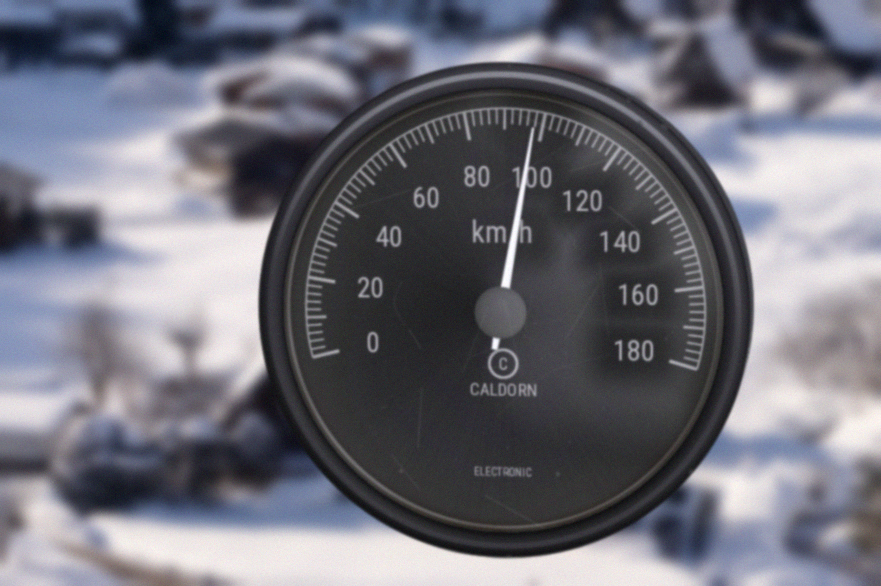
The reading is {"value": 98, "unit": "km/h"}
